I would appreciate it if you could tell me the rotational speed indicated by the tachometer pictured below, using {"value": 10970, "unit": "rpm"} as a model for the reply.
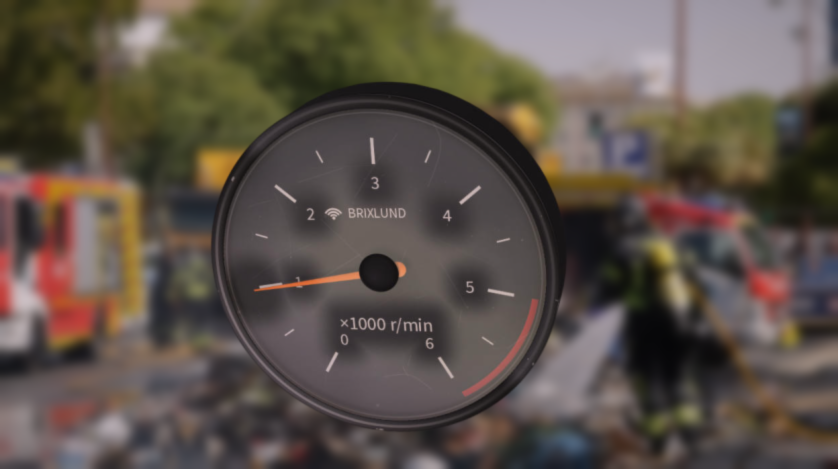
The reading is {"value": 1000, "unit": "rpm"}
